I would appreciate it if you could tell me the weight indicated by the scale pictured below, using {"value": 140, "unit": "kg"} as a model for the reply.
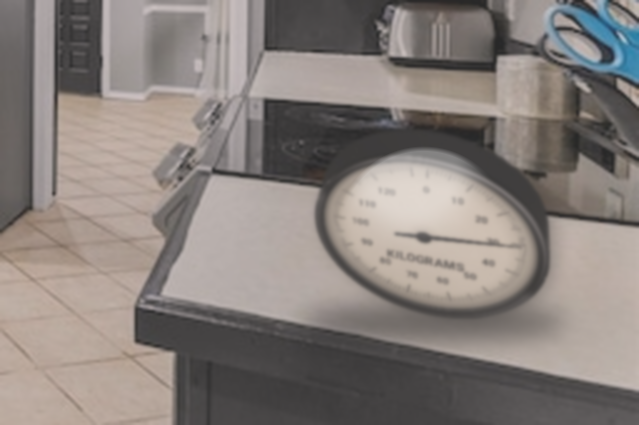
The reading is {"value": 30, "unit": "kg"}
